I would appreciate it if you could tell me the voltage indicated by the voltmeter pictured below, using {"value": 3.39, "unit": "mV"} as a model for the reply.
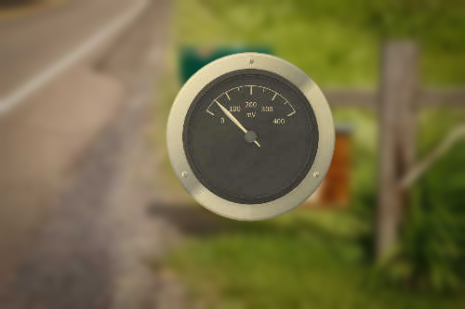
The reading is {"value": 50, "unit": "mV"}
